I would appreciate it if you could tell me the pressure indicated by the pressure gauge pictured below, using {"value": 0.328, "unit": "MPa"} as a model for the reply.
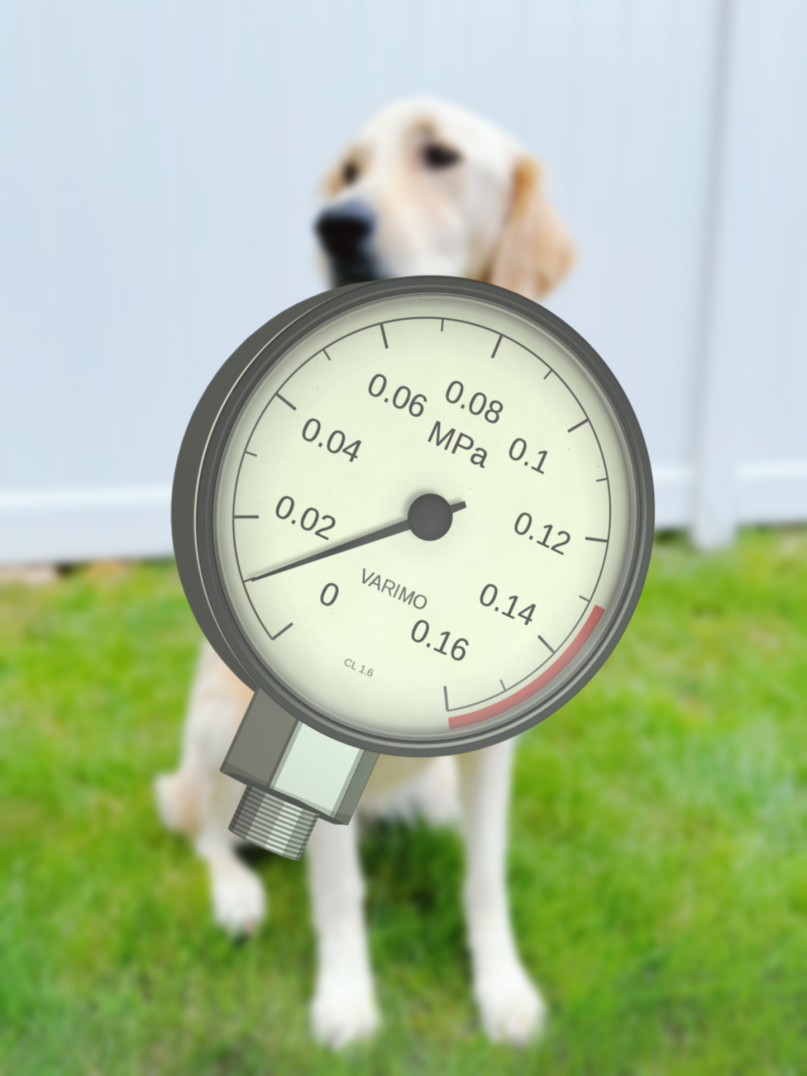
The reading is {"value": 0.01, "unit": "MPa"}
